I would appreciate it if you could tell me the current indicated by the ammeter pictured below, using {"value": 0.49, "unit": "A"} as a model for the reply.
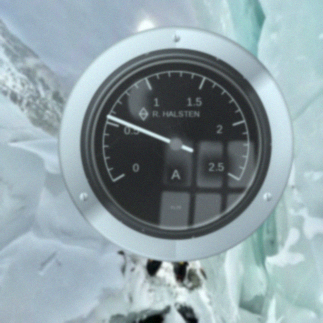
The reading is {"value": 0.55, "unit": "A"}
